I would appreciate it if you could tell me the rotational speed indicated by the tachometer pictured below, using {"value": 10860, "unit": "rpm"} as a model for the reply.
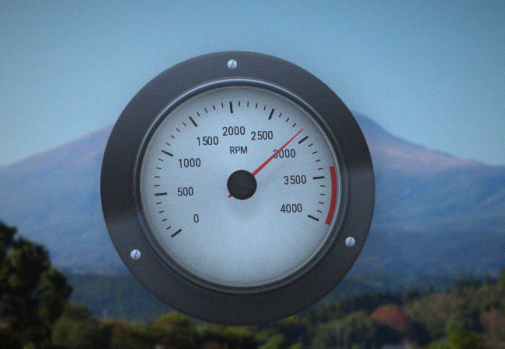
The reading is {"value": 2900, "unit": "rpm"}
